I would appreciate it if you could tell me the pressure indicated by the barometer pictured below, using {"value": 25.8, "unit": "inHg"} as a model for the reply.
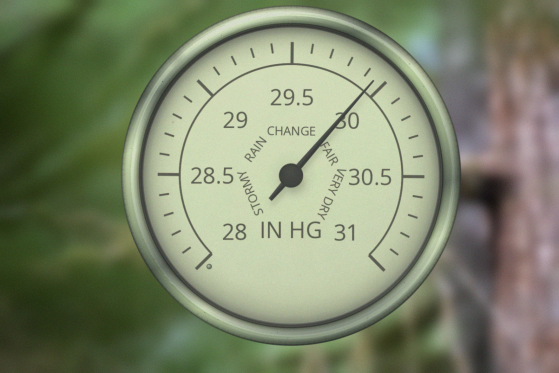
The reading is {"value": 29.95, "unit": "inHg"}
